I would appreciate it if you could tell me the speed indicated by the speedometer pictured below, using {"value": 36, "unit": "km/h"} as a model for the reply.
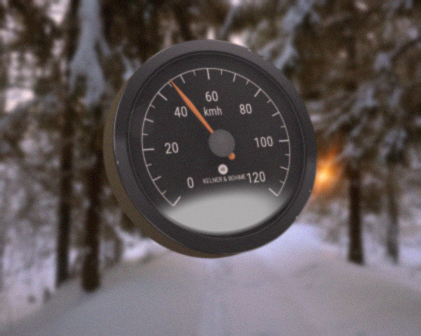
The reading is {"value": 45, "unit": "km/h"}
